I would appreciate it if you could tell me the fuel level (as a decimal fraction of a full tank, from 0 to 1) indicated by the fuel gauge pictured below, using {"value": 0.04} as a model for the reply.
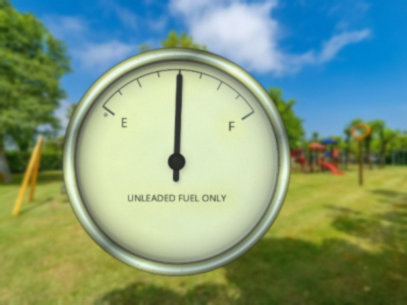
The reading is {"value": 0.5}
